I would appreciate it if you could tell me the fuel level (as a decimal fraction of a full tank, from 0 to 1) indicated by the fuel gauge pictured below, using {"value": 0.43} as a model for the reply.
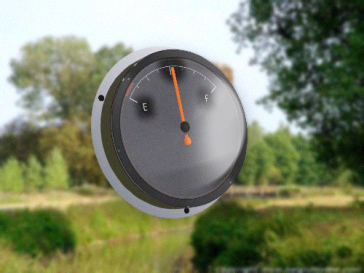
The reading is {"value": 0.5}
